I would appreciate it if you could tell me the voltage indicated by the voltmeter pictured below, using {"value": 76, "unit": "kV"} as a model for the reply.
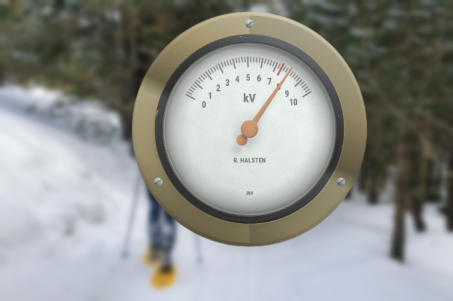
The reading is {"value": 8, "unit": "kV"}
